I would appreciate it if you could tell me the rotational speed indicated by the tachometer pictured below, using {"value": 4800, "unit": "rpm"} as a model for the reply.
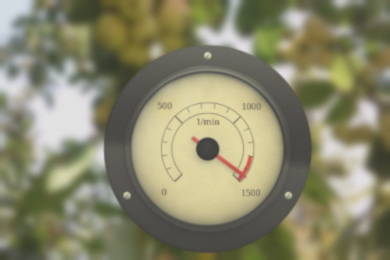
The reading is {"value": 1450, "unit": "rpm"}
